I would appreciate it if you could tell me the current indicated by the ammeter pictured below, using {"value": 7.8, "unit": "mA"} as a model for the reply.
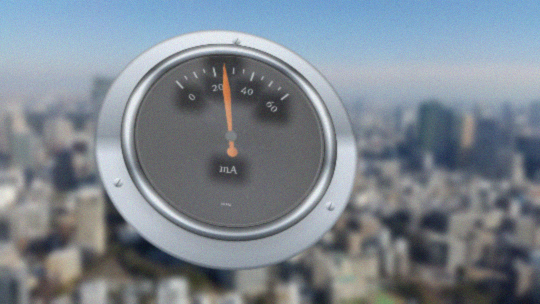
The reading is {"value": 25, "unit": "mA"}
